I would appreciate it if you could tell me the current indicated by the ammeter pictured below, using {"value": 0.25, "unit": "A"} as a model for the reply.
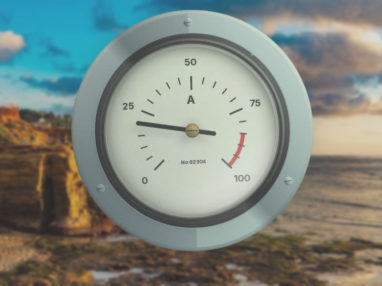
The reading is {"value": 20, "unit": "A"}
